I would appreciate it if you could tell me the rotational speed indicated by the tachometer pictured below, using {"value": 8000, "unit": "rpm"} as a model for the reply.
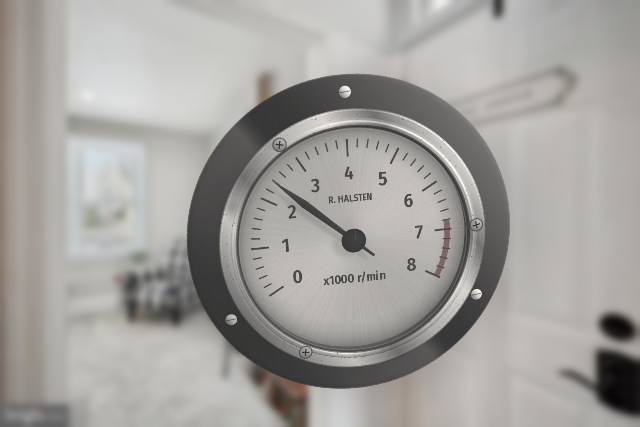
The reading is {"value": 2400, "unit": "rpm"}
